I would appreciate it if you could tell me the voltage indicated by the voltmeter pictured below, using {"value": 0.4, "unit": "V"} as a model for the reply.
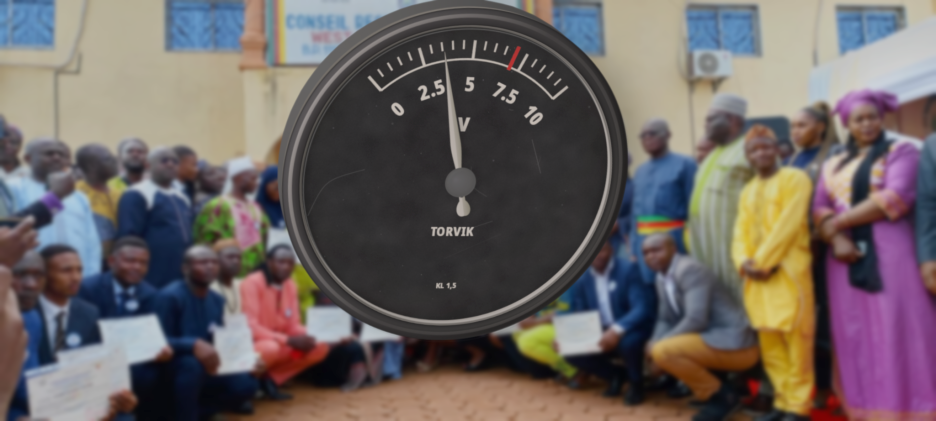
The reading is {"value": 3.5, "unit": "V"}
